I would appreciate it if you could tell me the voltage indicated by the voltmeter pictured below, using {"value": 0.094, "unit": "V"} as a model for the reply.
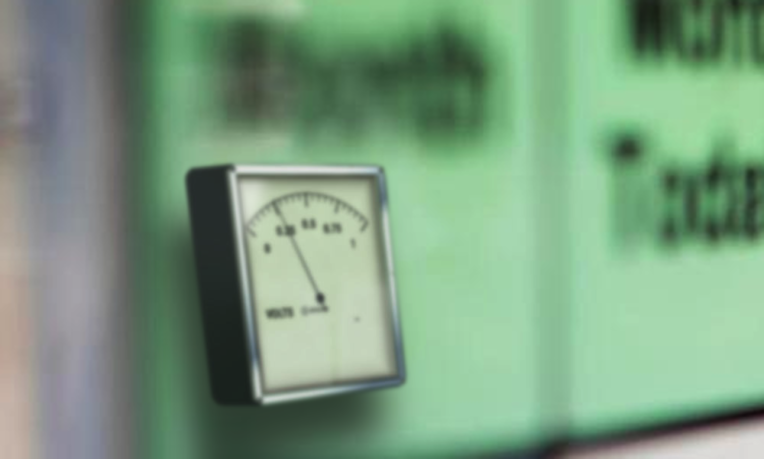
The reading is {"value": 0.25, "unit": "V"}
